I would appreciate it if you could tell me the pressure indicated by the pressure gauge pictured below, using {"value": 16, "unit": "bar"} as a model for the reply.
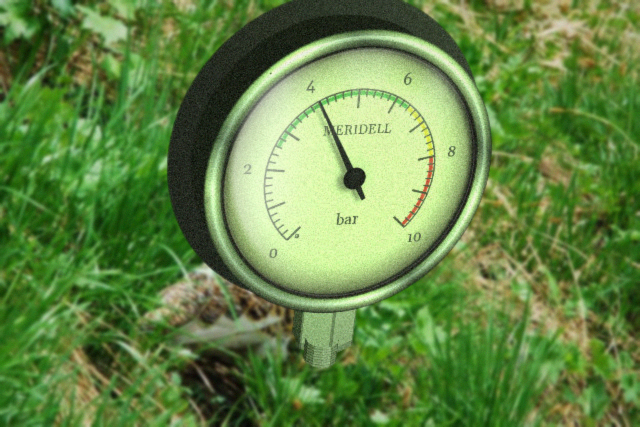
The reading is {"value": 4, "unit": "bar"}
